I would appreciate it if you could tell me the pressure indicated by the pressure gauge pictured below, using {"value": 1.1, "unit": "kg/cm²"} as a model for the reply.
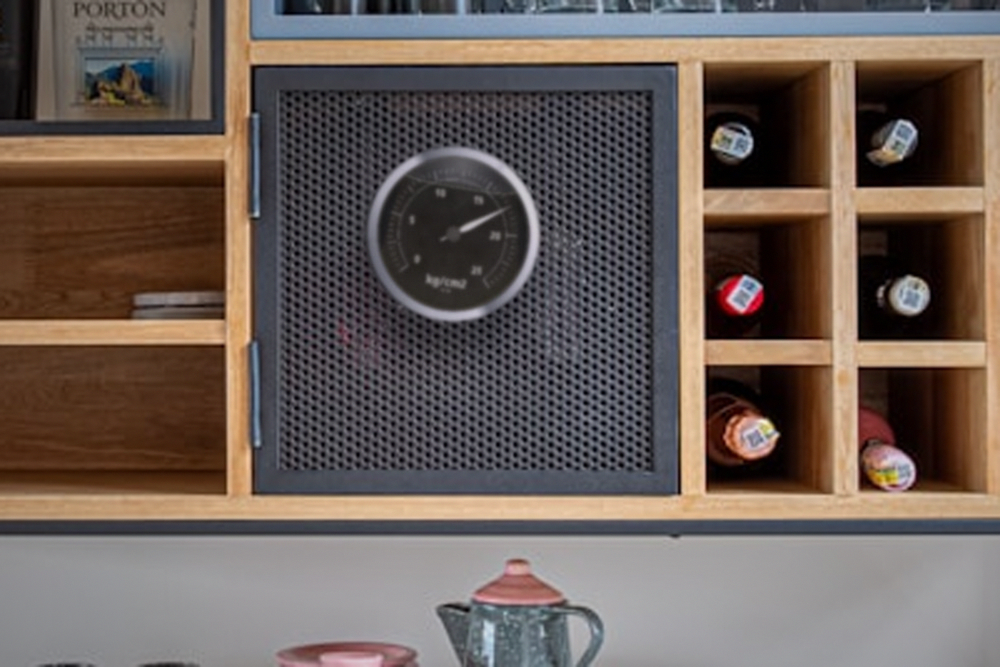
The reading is {"value": 17.5, "unit": "kg/cm²"}
